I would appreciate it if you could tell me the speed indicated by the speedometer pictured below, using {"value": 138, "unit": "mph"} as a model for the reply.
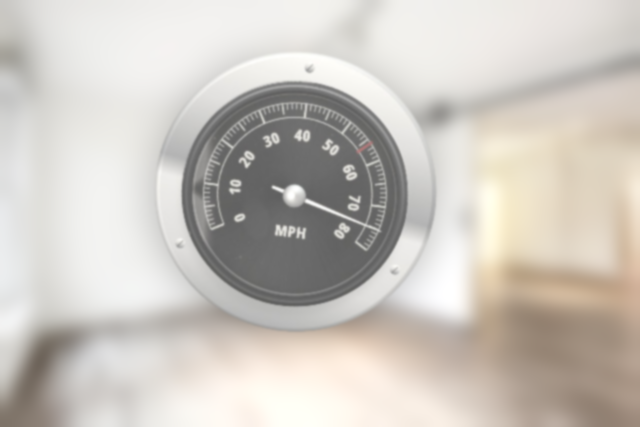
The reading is {"value": 75, "unit": "mph"}
